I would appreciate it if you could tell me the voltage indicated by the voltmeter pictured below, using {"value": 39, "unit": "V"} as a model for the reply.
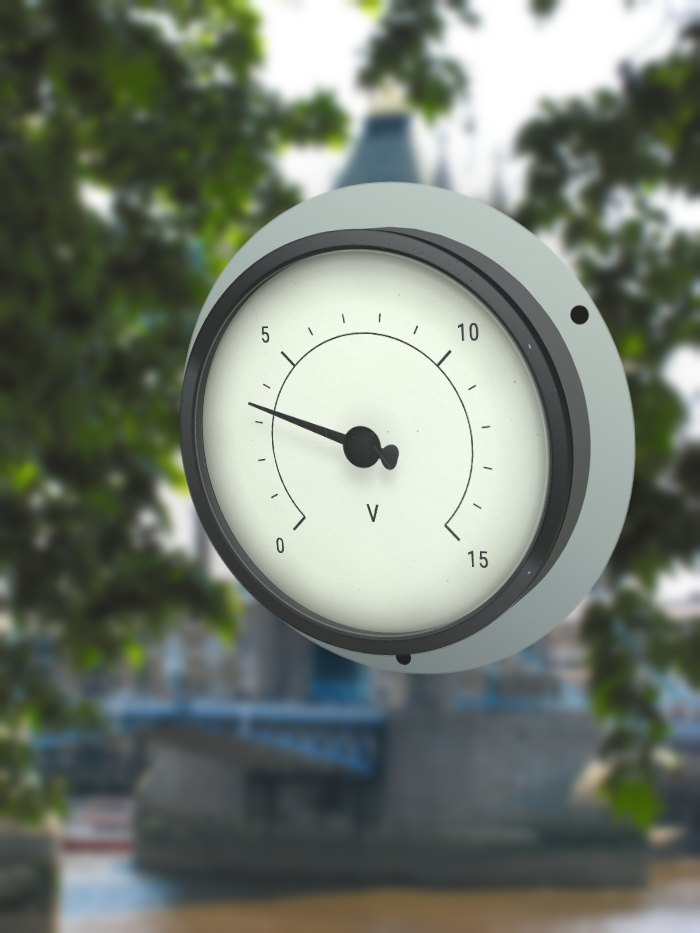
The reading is {"value": 3.5, "unit": "V"}
